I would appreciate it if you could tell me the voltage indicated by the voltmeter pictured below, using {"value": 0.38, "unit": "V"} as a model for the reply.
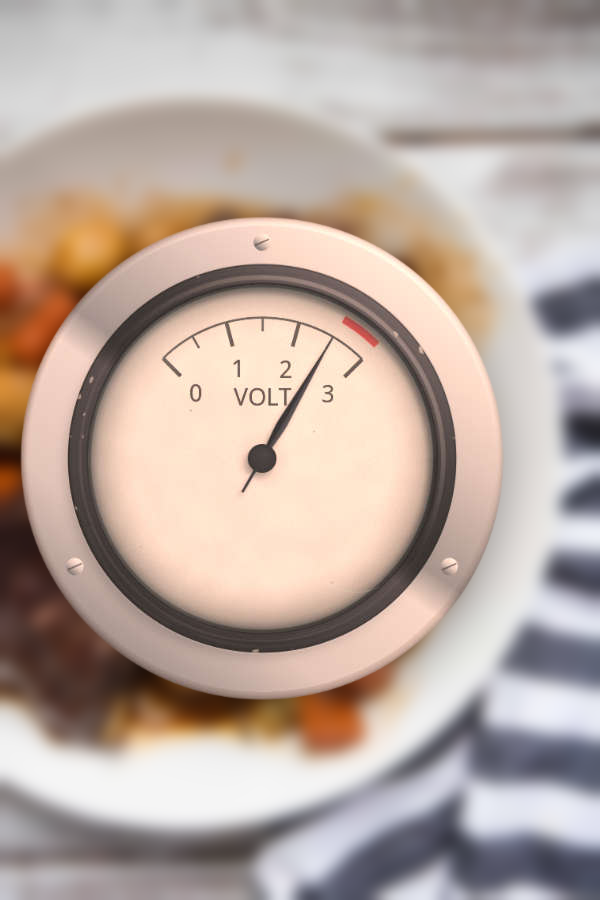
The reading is {"value": 2.5, "unit": "V"}
